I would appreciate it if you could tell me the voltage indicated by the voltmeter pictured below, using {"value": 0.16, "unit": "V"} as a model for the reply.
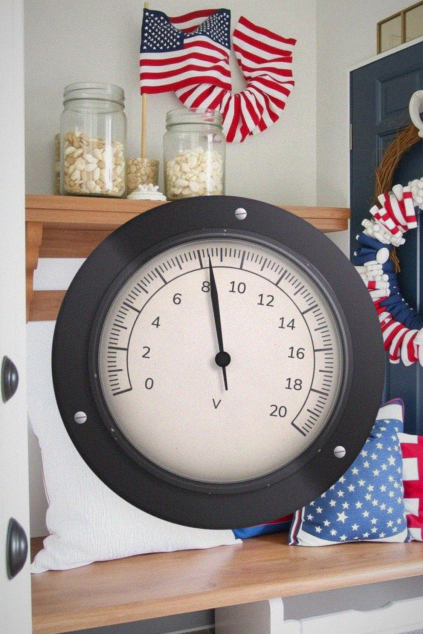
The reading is {"value": 8.4, "unit": "V"}
